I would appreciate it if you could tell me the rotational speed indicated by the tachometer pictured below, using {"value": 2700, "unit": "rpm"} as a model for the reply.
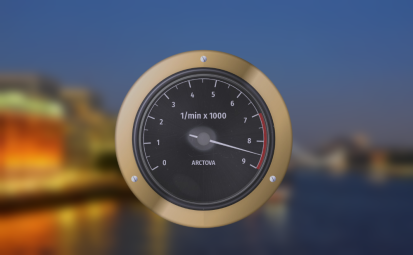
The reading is {"value": 8500, "unit": "rpm"}
